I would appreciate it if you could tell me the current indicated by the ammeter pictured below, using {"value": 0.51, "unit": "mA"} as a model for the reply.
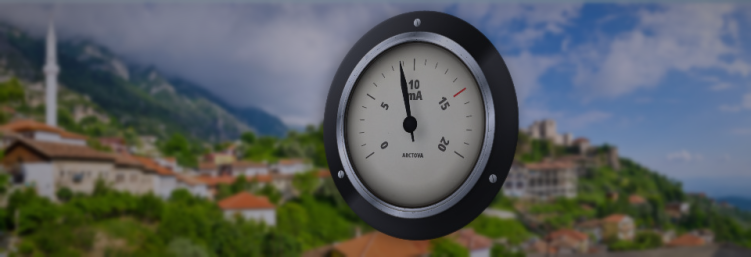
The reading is {"value": 9, "unit": "mA"}
